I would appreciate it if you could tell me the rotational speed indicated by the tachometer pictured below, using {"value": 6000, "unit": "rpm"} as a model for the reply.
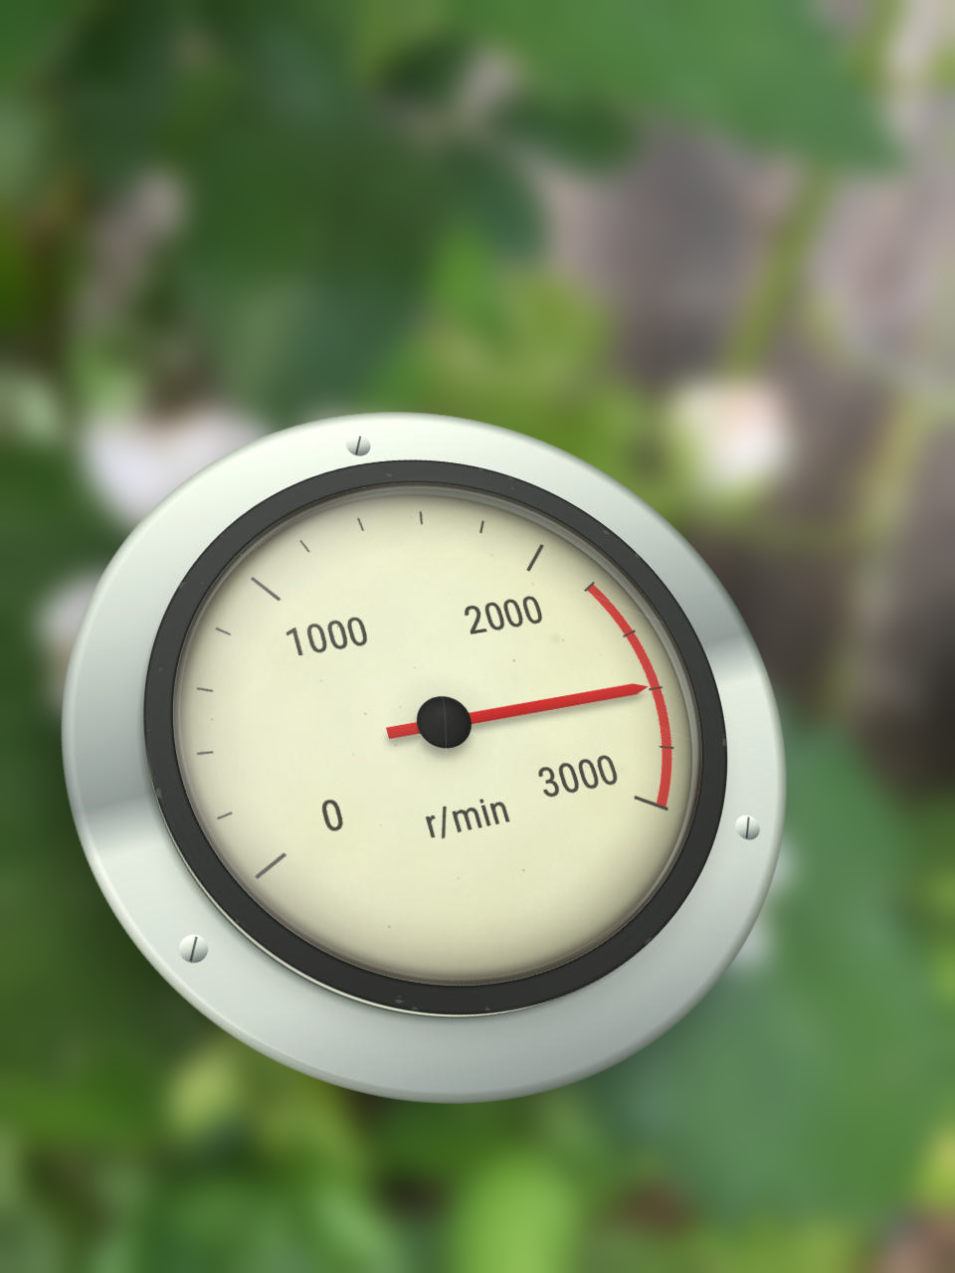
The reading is {"value": 2600, "unit": "rpm"}
